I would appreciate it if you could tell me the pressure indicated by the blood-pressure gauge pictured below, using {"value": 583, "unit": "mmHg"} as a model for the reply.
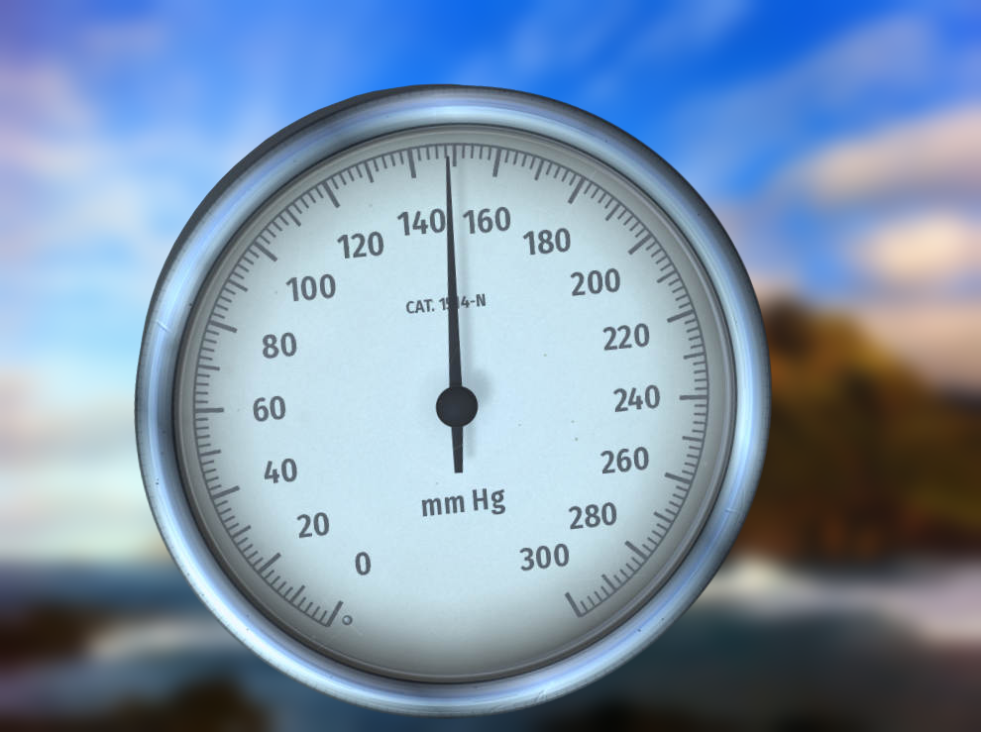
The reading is {"value": 148, "unit": "mmHg"}
